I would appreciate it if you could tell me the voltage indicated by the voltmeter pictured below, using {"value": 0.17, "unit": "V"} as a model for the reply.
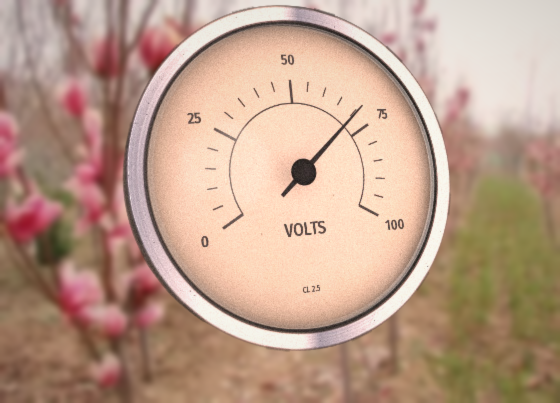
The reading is {"value": 70, "unit": "V"}
